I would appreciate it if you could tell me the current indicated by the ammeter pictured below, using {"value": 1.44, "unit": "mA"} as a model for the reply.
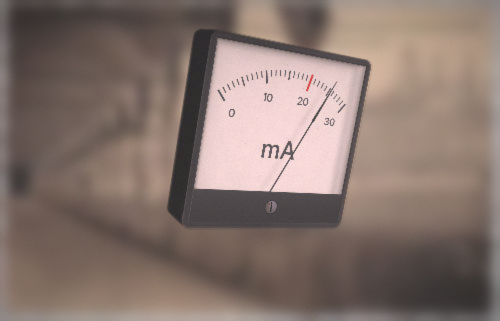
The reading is {"value": 25, "unit": "mA"}
